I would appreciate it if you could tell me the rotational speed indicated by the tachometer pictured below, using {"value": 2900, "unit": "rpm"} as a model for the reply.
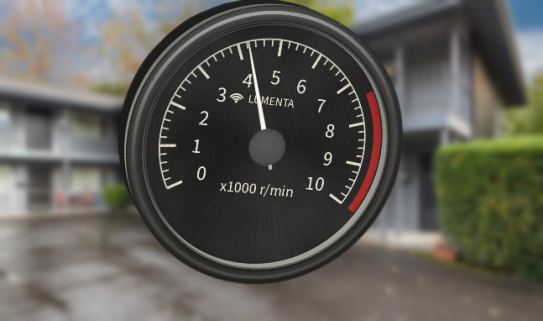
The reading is {"value": 4200, "unit": "rpm"}
